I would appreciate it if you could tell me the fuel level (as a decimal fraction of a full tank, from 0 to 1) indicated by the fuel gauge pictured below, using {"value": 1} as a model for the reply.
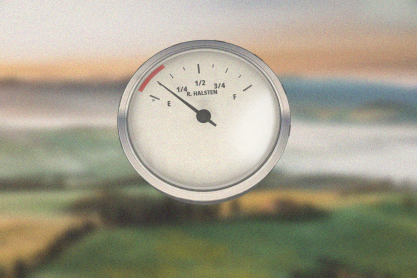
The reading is {"value": 0.125}
